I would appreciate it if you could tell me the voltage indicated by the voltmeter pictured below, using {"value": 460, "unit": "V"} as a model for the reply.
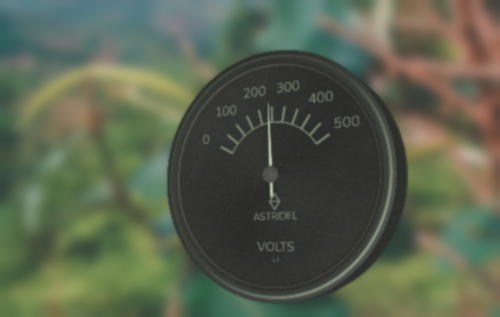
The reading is {"value": 250, "unit": "V"}
